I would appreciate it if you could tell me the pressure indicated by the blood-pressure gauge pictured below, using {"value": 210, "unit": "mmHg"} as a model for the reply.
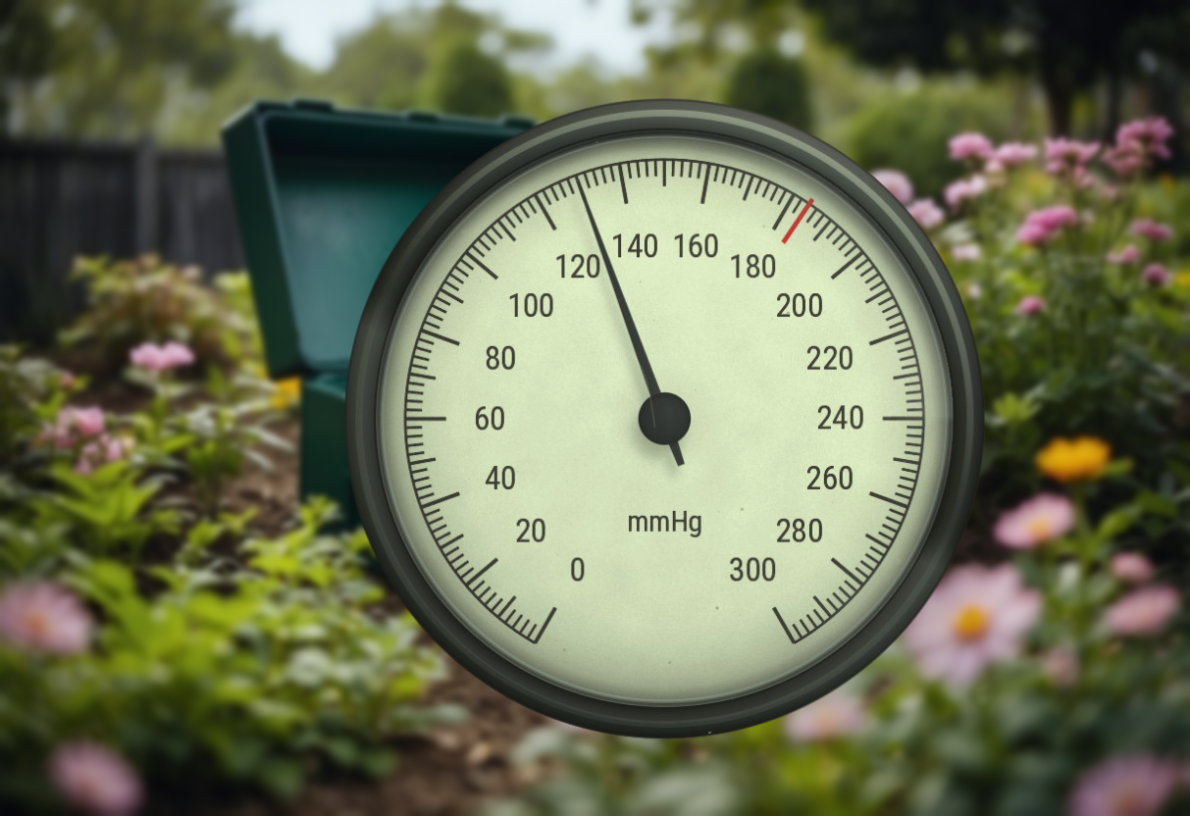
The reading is {"value": 130, "unit": "mmHg"}
